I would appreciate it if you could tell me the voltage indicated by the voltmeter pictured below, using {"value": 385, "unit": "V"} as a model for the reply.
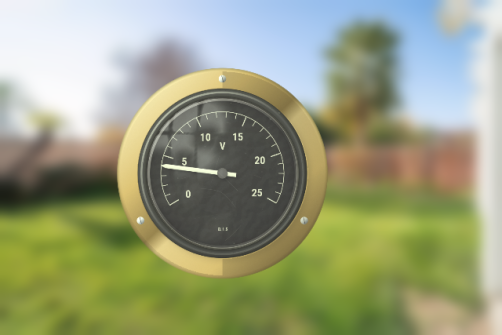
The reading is {"value": 4, "unit": "V"}
